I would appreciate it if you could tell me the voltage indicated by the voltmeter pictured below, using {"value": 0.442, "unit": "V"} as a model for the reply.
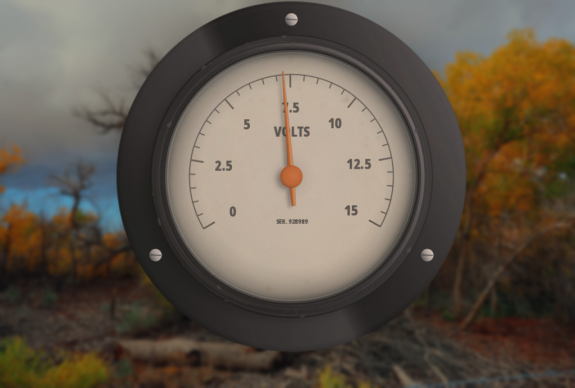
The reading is {"value": 7.25, "unit": "V"}
